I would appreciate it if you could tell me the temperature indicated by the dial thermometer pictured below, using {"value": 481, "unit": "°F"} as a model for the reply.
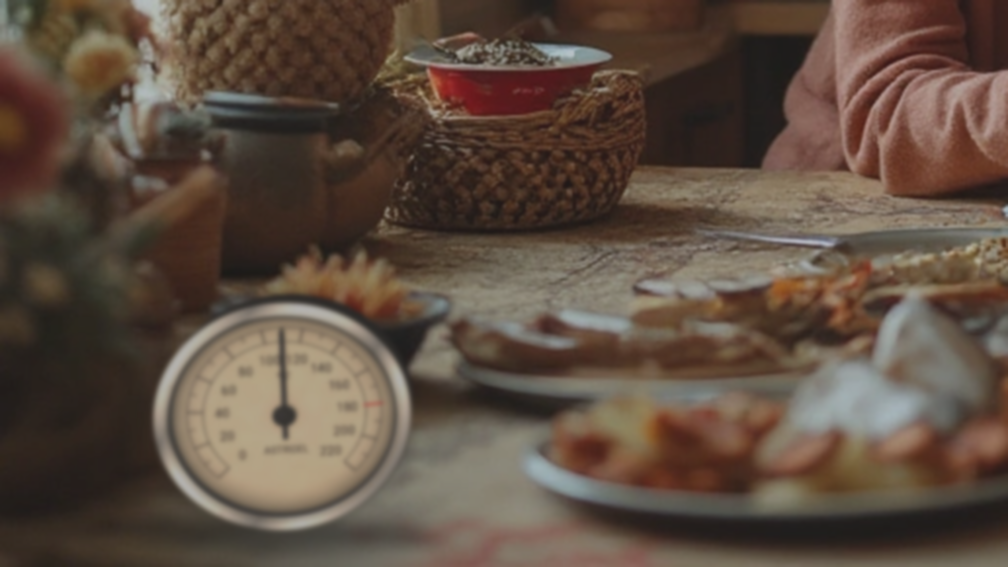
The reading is {"value": 110, "unit": "°F"}
